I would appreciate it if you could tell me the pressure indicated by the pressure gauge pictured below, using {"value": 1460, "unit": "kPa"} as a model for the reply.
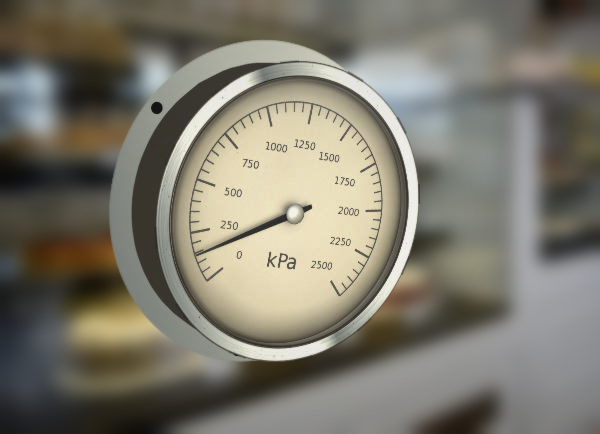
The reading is {"value": 150, "unit": "kPa"}
